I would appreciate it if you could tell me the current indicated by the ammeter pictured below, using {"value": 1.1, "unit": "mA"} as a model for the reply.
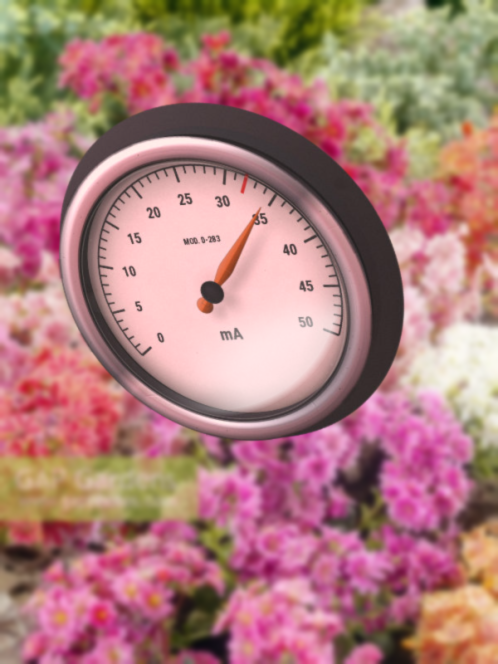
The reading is {"value": 34.5, "unit": "mA"}
